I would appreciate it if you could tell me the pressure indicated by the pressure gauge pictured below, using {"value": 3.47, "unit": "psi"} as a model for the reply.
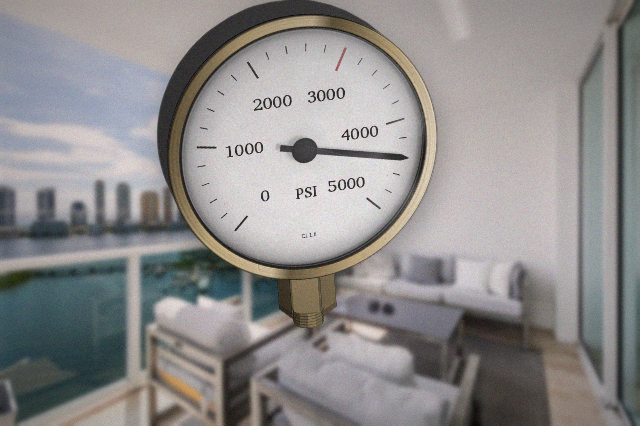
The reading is {"value": 4400, "unit": "psi"}
